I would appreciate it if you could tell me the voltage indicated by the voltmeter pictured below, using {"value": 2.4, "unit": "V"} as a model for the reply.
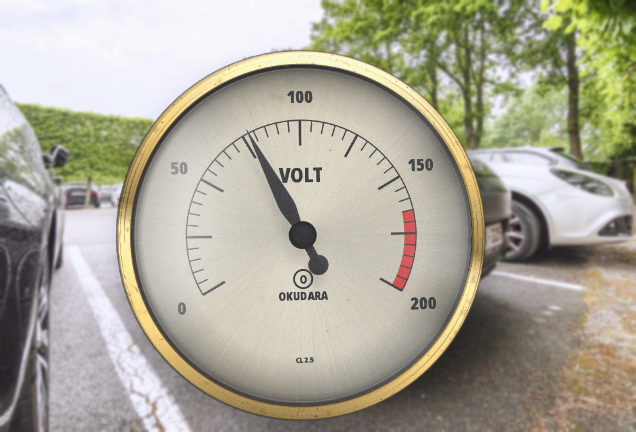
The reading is {"value": 77.5, "unit": "V"}
